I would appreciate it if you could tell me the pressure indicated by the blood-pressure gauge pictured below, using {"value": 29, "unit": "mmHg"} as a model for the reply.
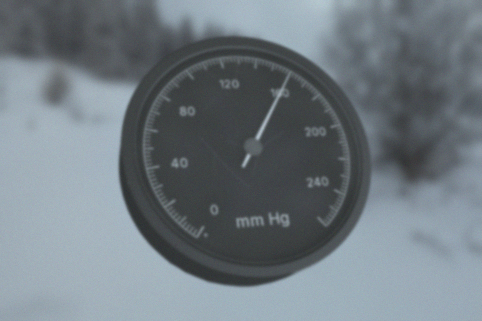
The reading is {"value": 160, "unit": "mmHg"}
